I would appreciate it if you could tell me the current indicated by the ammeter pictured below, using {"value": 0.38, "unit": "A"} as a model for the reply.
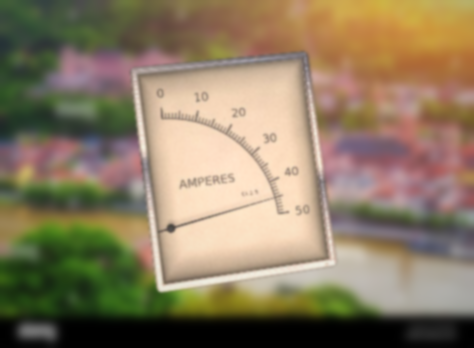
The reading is {"value": 45, "unit": "A"}
